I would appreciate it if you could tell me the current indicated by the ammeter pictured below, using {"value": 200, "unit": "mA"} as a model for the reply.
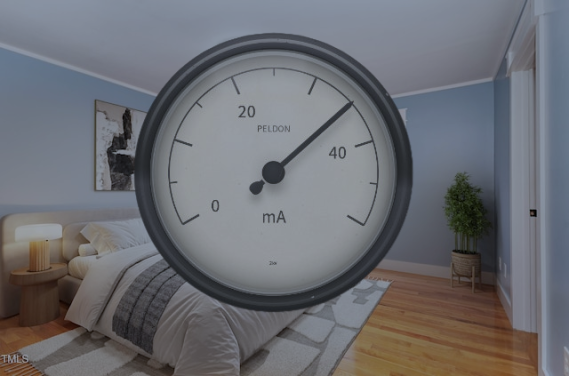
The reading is {"value": 35, "unit": "mA"}
